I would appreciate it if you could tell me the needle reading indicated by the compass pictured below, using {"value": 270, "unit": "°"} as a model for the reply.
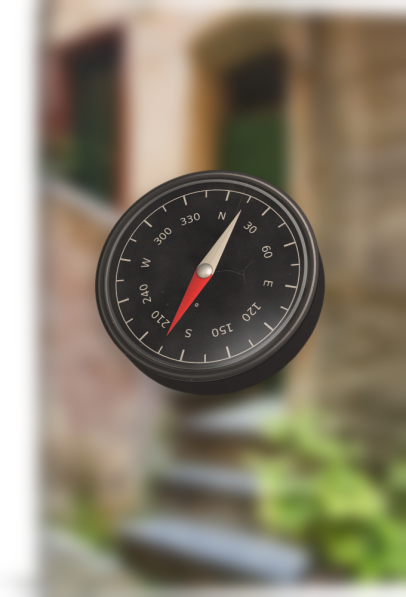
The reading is {"value": 195, "unit": "°"}
